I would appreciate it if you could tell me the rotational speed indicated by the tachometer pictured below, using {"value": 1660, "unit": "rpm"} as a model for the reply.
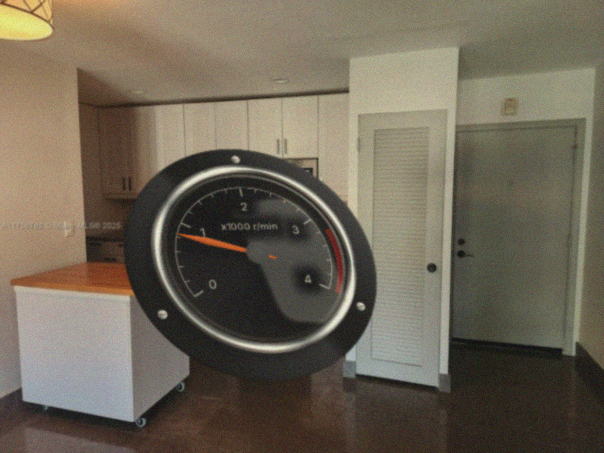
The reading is {"value": 800, "unit": "rpm"}
